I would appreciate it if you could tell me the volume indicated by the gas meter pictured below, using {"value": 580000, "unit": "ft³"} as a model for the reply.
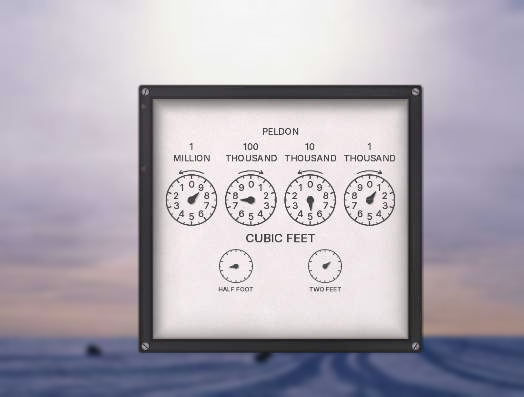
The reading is {"value": 875100, "unit": "ft³"}
